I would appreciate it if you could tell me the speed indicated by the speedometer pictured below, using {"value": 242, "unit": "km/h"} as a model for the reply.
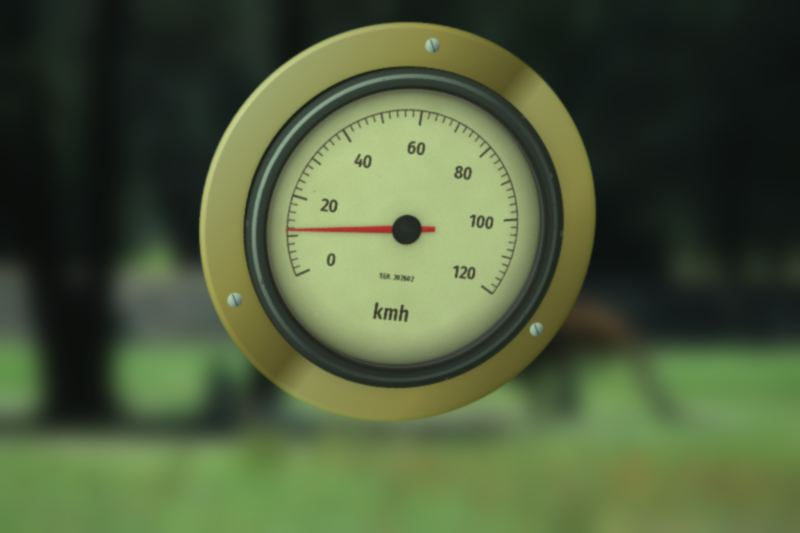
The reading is {"value": 12, "unit": "km/h"}
